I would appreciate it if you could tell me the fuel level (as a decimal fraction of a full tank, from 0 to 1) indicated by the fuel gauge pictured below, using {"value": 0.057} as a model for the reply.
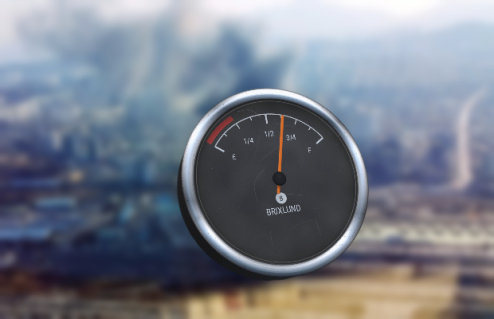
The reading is {"value": 0.625}
